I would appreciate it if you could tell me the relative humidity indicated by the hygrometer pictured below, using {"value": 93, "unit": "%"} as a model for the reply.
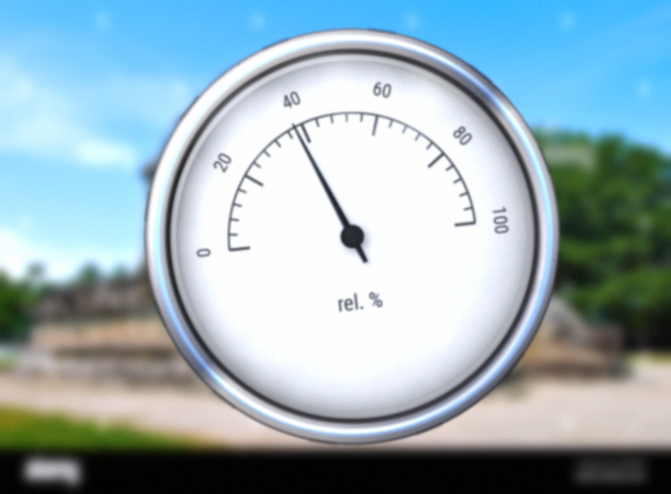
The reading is {"value": 38, "unit": "%"}
